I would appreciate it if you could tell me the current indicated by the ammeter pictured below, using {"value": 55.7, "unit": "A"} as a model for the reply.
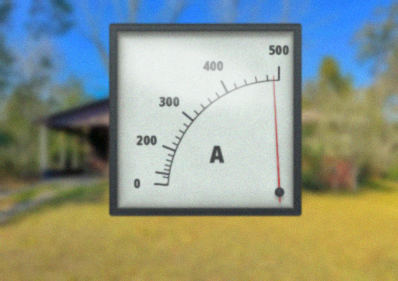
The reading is {"value": 490, "unit": "A"}
